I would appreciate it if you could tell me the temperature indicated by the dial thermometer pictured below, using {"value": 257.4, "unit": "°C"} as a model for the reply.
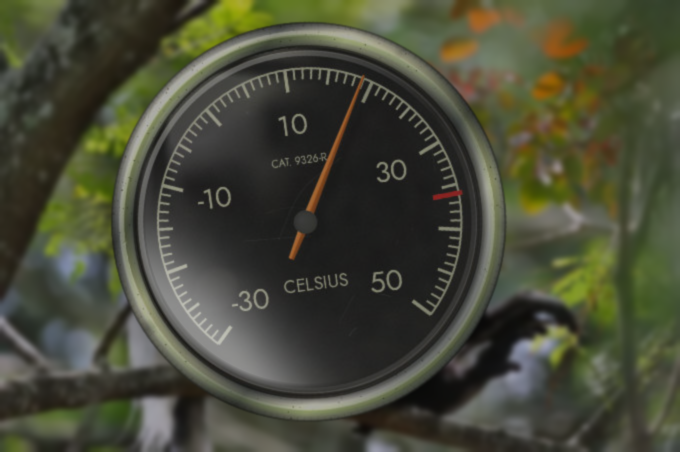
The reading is {"value": 19, "unit": "°C"}
